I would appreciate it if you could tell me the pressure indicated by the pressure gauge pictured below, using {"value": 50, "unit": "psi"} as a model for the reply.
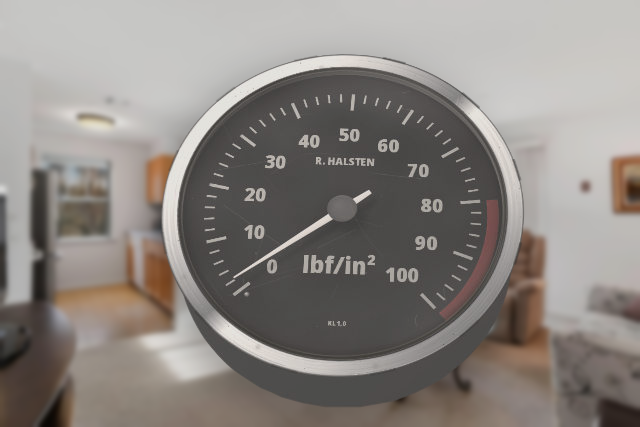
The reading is {"value": 2, "unit": "psi"}
